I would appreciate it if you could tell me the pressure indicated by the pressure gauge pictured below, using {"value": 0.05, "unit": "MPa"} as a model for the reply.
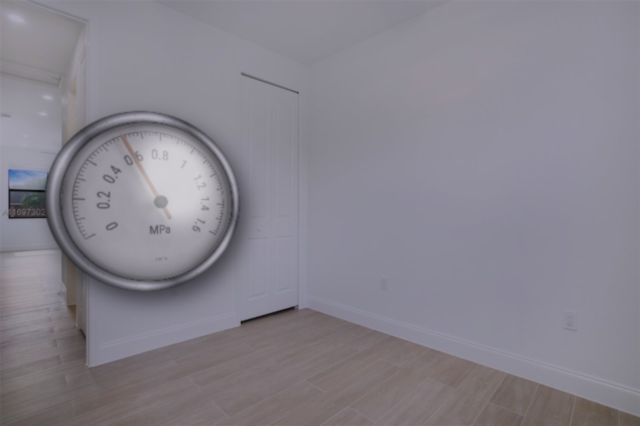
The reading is {"value": 0.6, "unit": "MPa"}
